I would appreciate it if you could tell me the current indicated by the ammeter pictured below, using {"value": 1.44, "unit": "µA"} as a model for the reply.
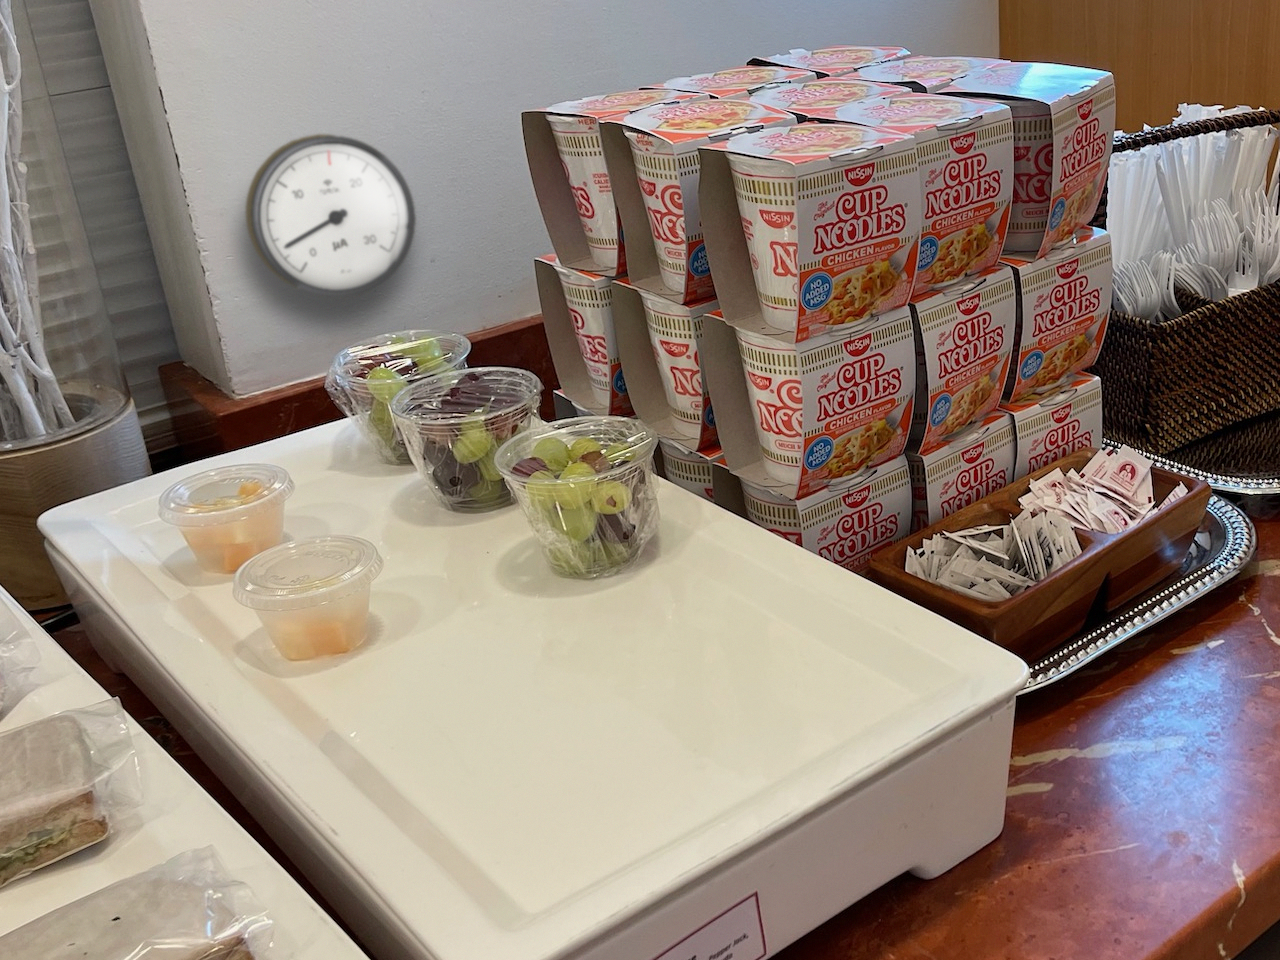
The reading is {"value": 3, "unit": "µA"}
